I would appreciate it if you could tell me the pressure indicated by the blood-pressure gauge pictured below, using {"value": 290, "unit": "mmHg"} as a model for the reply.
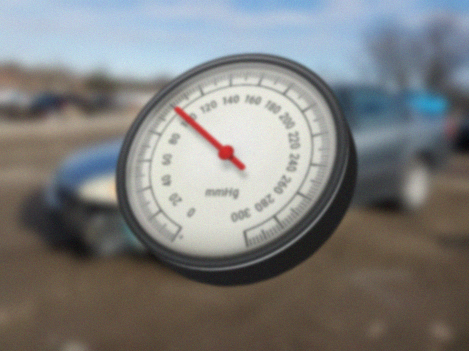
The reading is {"value": 100, "unit": "mmHg"}
